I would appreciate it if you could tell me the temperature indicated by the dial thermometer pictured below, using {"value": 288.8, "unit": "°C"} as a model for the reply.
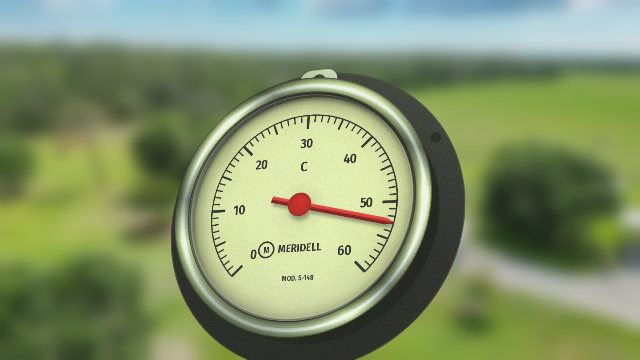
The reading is {"value": 53, "unit": "°C"}
